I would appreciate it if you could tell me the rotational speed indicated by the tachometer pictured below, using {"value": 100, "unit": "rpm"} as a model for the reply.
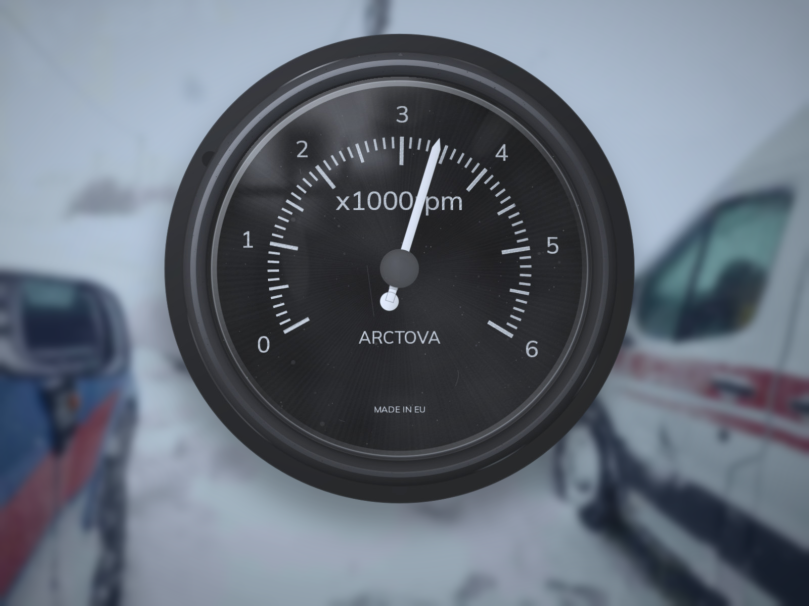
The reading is {"value": 3400, "unit": "rpm"}
